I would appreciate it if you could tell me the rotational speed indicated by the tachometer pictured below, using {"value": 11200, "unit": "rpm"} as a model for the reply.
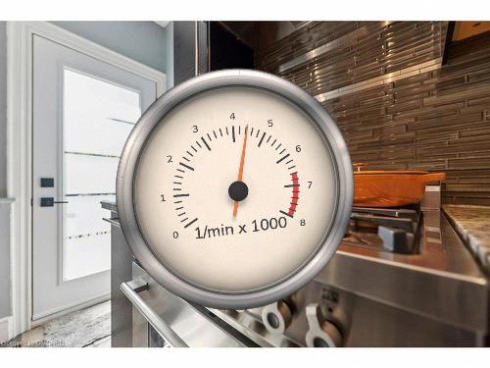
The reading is {"value": 4400, "unit": "rpm"}
